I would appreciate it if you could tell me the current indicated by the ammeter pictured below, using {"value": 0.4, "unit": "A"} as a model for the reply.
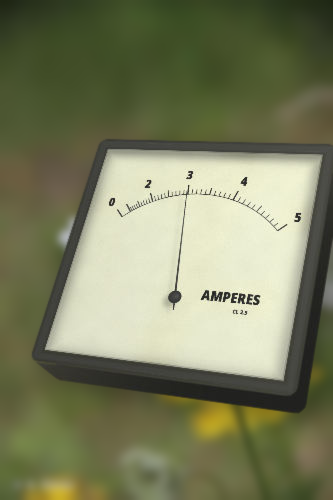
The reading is {"value": 3, "unit": "A"}
